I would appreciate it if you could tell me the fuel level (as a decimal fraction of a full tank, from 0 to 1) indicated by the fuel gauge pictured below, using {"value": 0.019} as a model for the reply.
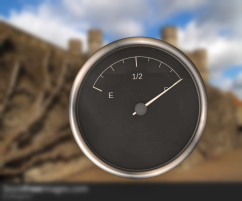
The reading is {"value": 1}
